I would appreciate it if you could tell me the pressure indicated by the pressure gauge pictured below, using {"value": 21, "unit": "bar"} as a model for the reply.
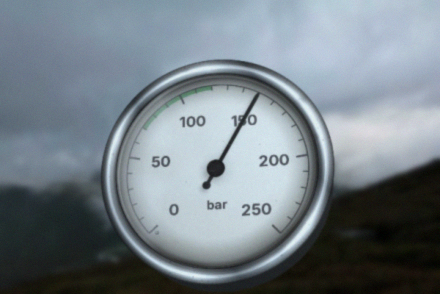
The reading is {"value": 150, "unit": "bar"}
